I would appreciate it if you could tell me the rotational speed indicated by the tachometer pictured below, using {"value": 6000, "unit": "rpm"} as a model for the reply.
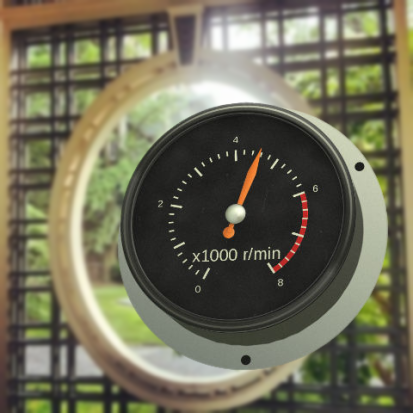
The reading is {"value": 4600, "unit": "rpm"}
